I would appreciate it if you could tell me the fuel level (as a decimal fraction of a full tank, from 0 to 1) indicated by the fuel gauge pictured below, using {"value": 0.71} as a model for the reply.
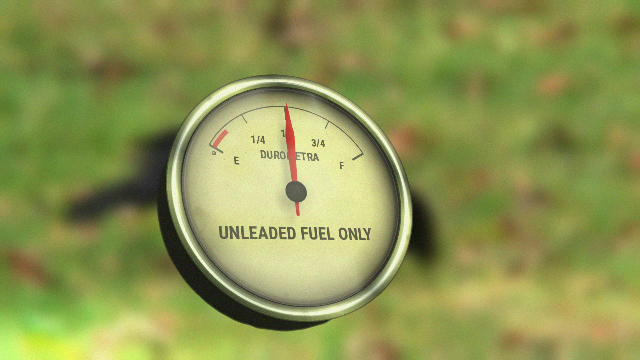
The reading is {"value": 0.5}
